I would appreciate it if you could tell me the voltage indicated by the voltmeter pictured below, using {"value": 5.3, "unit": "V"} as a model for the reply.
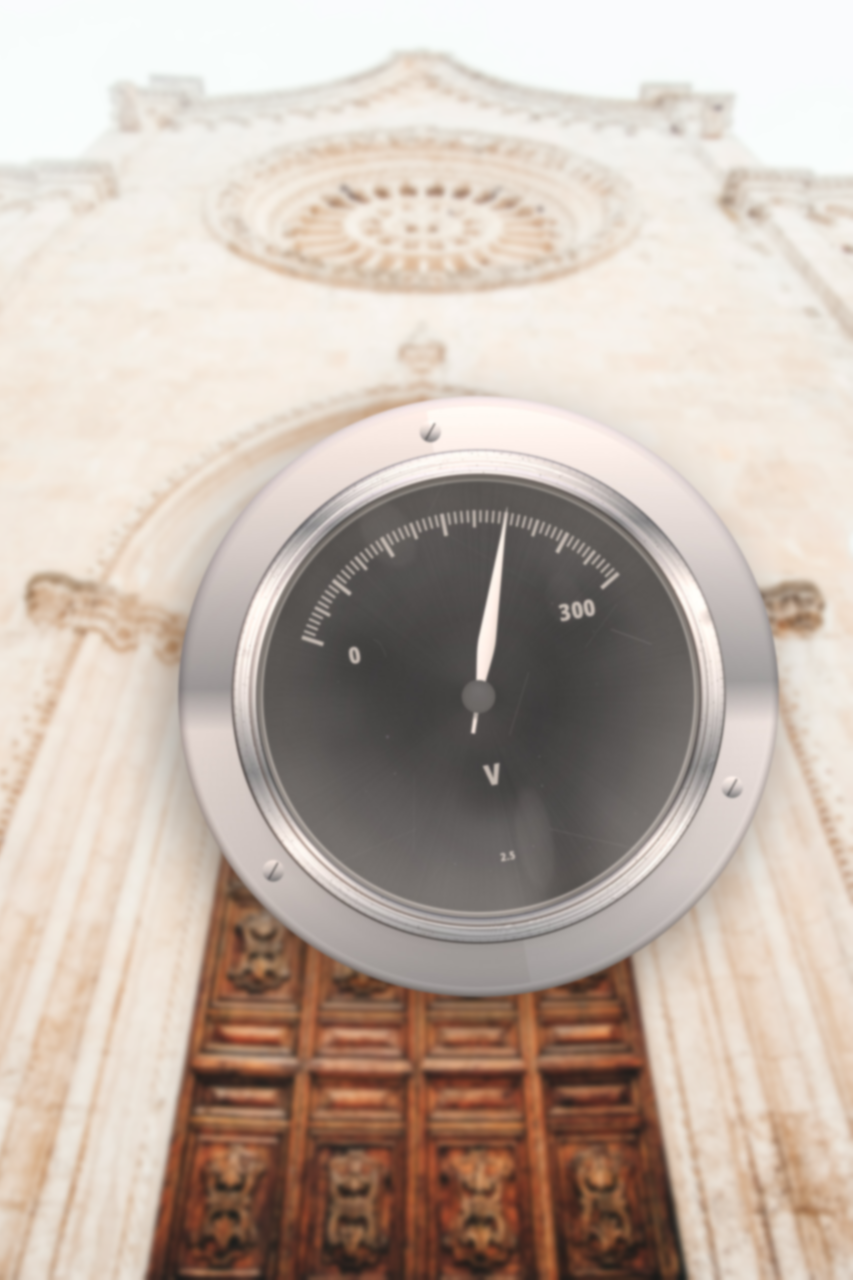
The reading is {"value": 200, "unit": "V"}
